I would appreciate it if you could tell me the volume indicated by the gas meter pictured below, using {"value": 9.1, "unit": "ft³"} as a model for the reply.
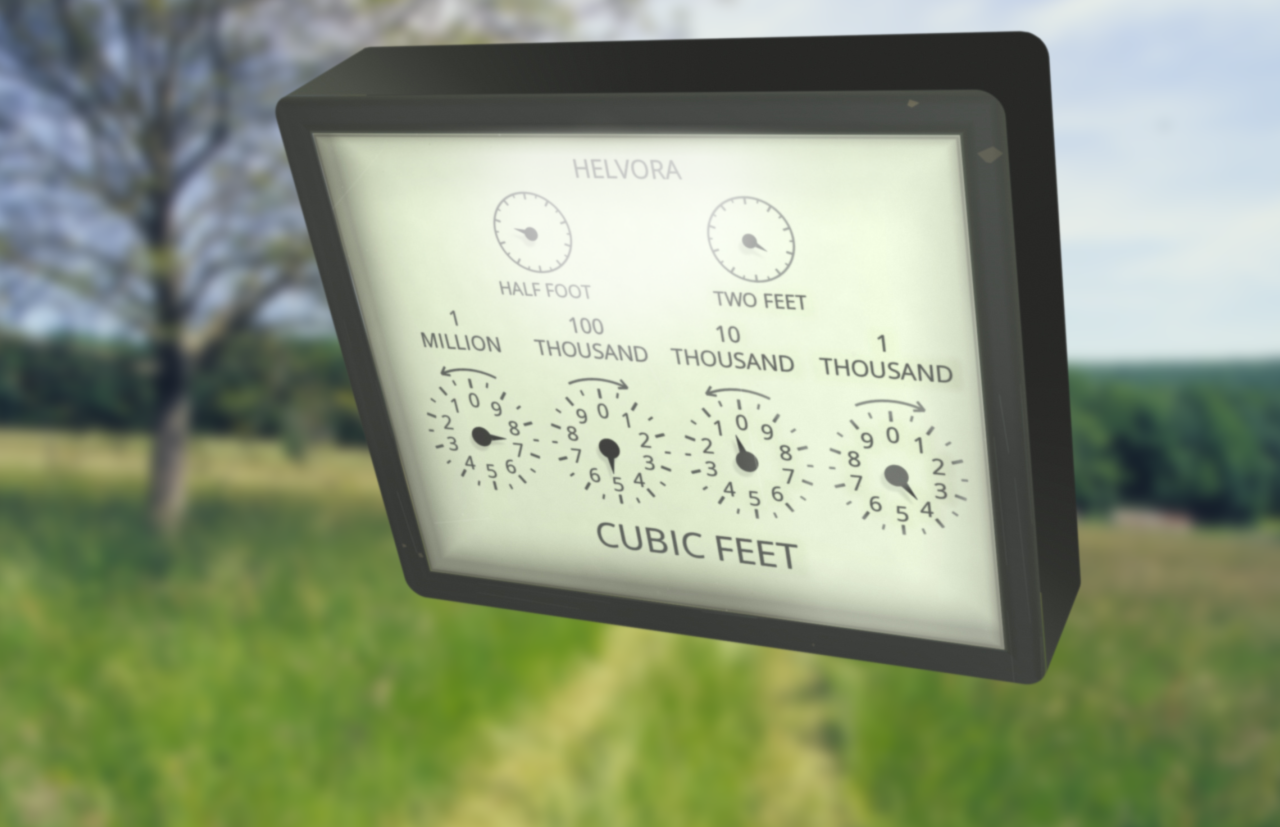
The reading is {"value": 750400, "unit": "ft³"}
